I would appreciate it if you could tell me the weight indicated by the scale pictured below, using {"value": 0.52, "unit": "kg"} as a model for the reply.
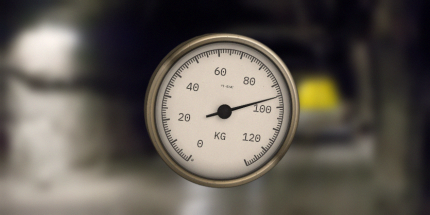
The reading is {"value": 95, "unit": "kg"}
